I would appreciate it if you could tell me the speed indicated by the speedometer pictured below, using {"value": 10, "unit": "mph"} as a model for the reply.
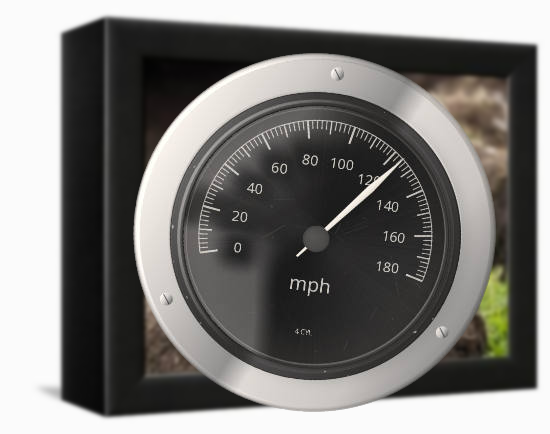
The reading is {"value": 124, "unit": "mph"}
